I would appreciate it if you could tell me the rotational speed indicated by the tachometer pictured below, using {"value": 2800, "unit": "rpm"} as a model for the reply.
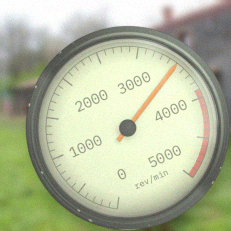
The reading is {"value": 3500, "unit": "rpm"}
